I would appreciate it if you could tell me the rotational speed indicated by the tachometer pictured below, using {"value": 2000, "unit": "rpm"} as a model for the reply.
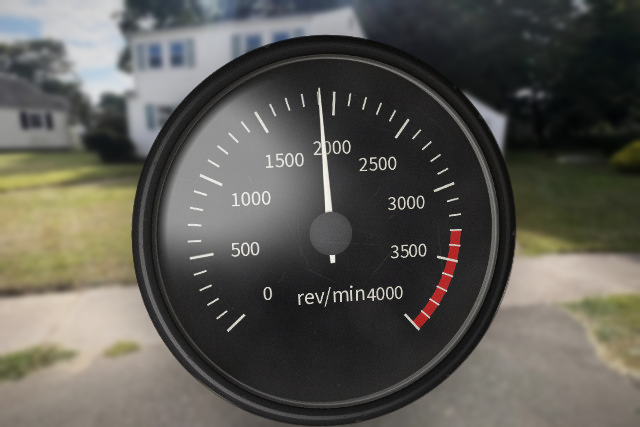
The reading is {"value": 1900, "unit": "rpm"}
